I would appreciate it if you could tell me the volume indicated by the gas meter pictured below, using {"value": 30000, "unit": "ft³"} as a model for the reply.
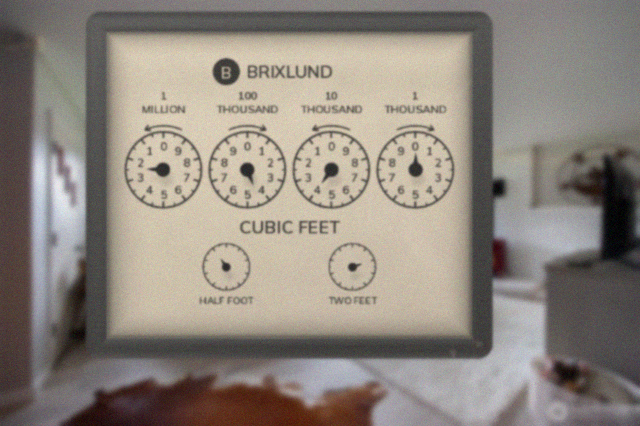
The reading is {"value": 244000, "unit": "ft³"}
